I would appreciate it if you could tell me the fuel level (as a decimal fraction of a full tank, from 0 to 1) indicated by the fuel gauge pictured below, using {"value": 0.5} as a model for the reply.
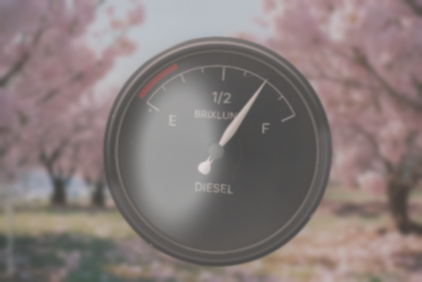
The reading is {"value": 0.75}
